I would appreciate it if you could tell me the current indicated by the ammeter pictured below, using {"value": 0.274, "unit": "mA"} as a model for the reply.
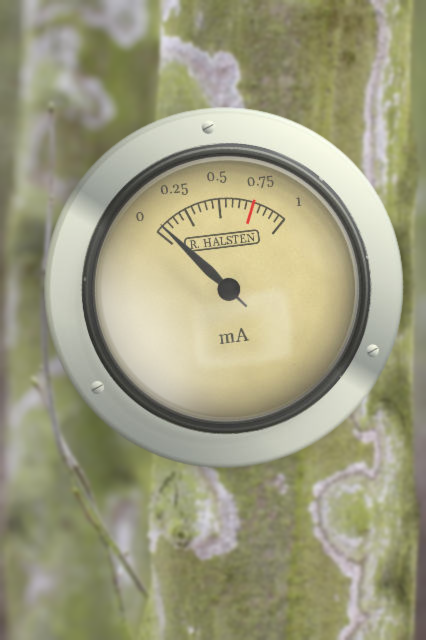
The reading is {"value": 0.05, "unit": "mA"}
